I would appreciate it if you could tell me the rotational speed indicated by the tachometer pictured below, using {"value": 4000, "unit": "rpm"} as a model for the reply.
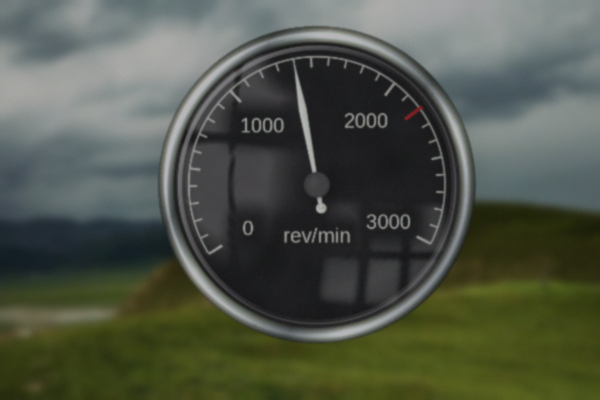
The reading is {"value": 1400, "unit": "rpm"}
